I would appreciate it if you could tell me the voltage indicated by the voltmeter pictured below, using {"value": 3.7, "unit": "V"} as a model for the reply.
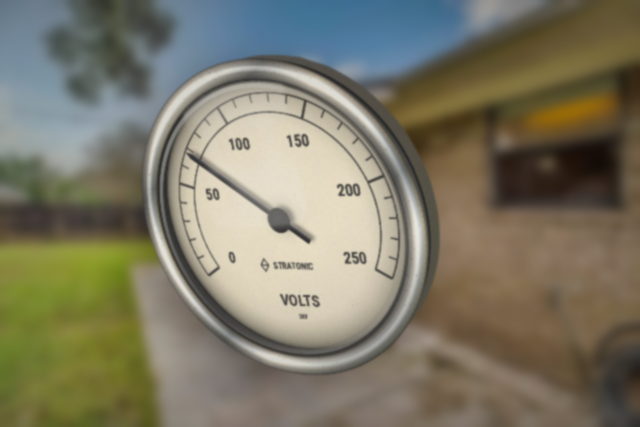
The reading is {"value": 70, "unit": "V"}
